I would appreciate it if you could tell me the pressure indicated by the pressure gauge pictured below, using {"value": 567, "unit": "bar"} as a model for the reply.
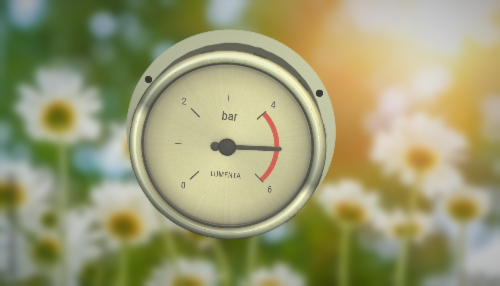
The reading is {"value": 5, "unit": "bar"}
